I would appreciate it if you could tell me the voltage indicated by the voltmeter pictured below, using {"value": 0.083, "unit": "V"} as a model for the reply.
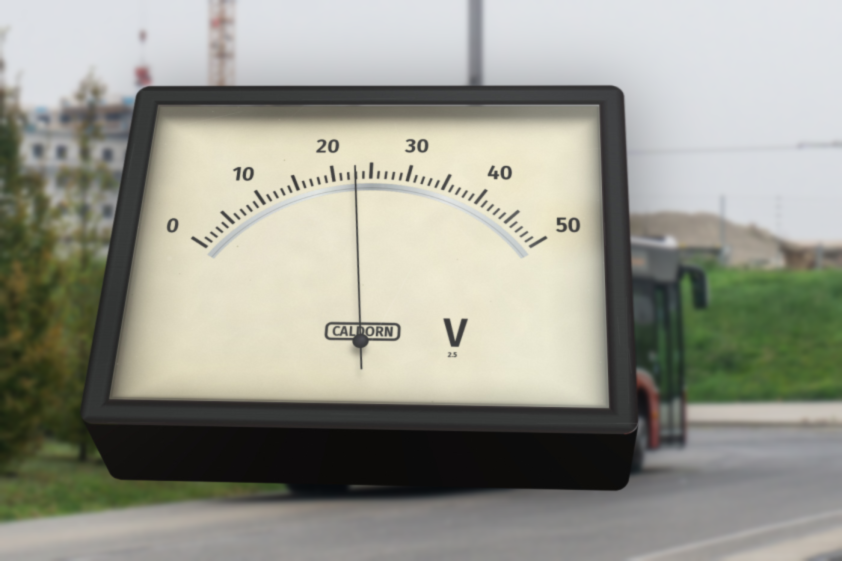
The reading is {"value": 23, "unit": "V"}
